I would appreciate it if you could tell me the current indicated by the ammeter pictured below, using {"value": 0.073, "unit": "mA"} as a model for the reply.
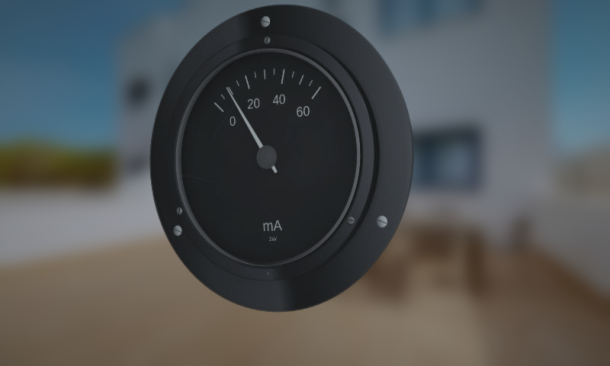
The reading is {"value": 10, "unit": "mA"}
